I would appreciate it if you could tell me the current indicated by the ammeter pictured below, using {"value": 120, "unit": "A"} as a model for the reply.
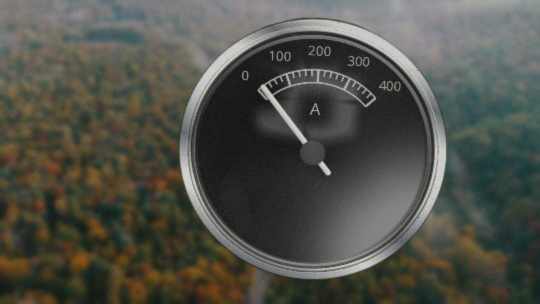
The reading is {"value": 20, "unit": "A"}
